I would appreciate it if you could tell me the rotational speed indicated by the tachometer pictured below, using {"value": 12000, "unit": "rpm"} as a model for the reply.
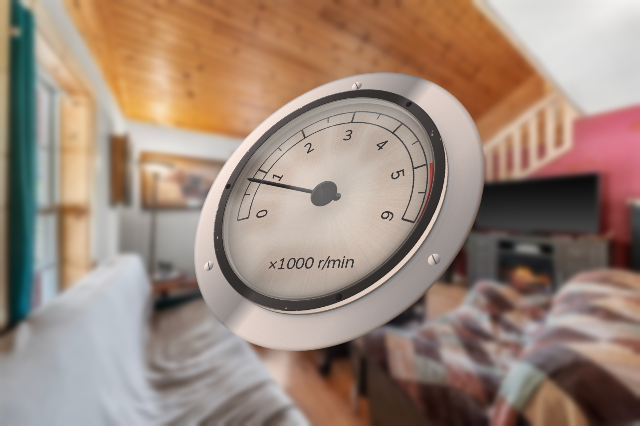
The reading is {"value": 750, "unit": "rpm"}
